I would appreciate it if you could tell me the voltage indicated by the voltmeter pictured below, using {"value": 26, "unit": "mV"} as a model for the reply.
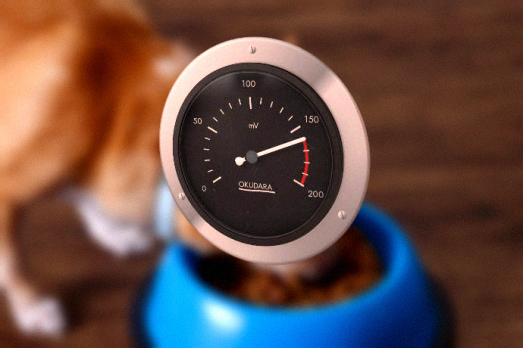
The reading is {"value": 160, "unit": "mV"}
